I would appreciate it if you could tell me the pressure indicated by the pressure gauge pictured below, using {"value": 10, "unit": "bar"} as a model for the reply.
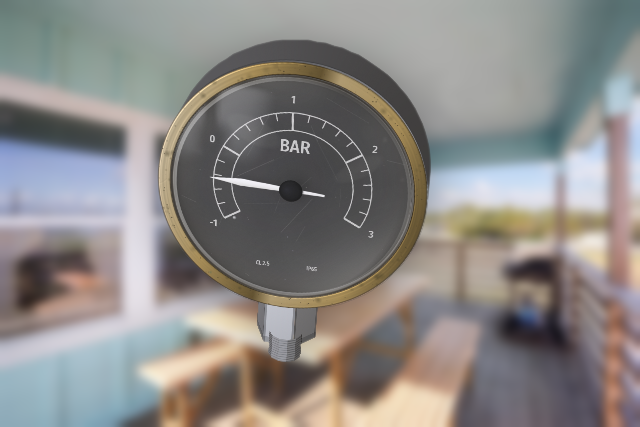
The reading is {"value": -0.4, "unit": "bar"}
